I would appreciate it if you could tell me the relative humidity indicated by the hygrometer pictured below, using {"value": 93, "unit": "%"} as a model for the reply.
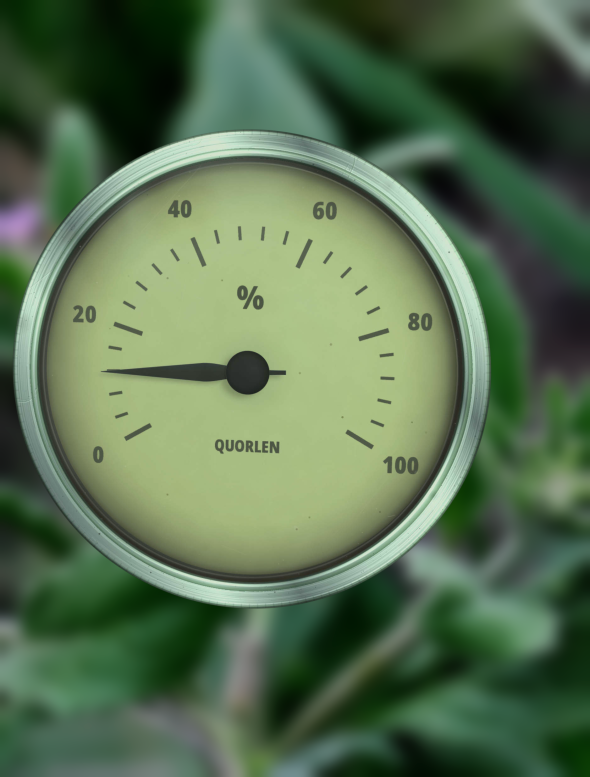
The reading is {"value": 12, "unit": "%"}
